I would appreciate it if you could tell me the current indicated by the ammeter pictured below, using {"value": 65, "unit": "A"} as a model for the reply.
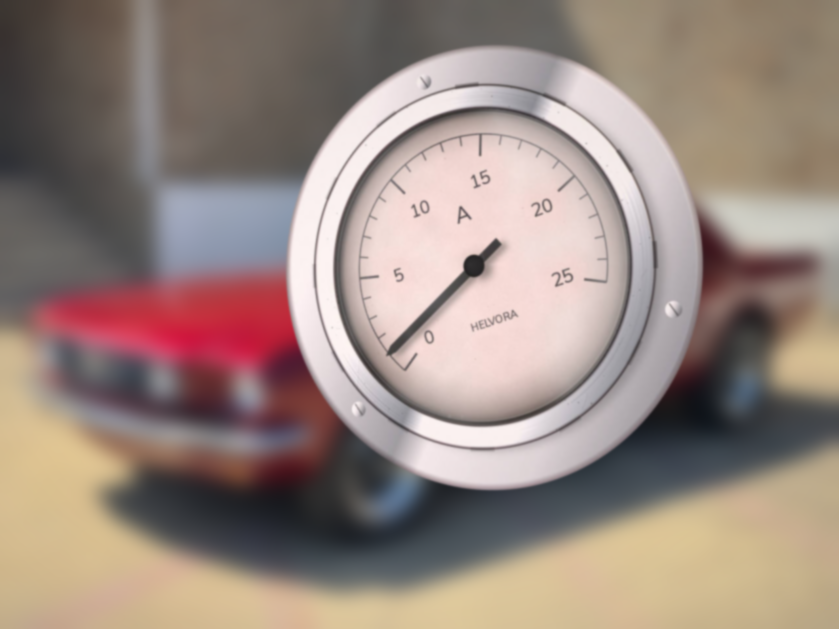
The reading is {"value": 1, "unit": "A"}
